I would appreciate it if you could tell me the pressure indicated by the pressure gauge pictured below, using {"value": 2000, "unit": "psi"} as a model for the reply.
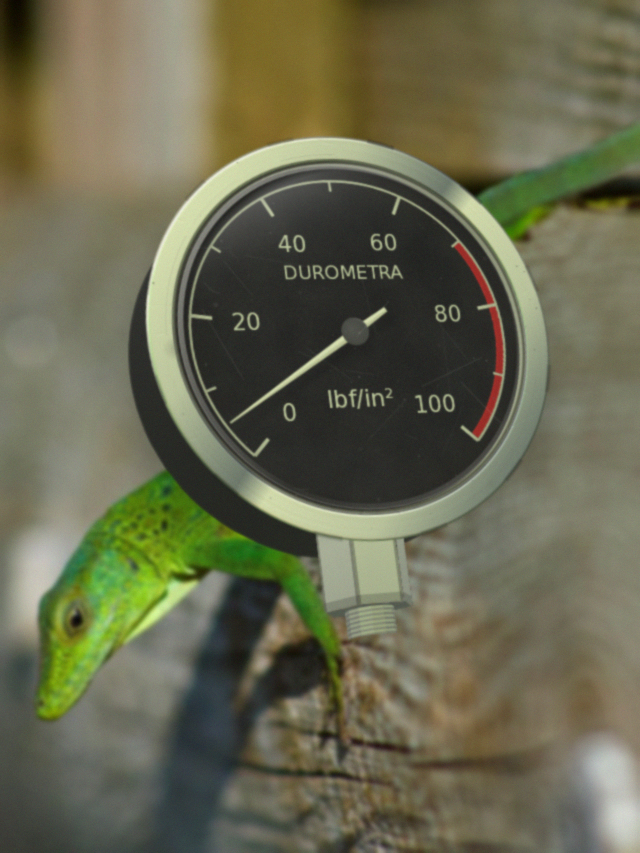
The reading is {"value": 5, "unit": "psi"}
